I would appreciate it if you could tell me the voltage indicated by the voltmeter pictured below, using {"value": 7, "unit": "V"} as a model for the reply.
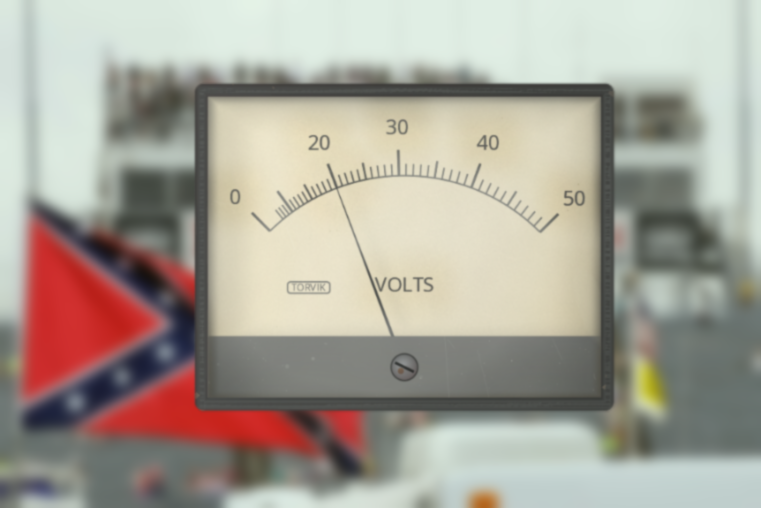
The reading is {"value": 20, "unit": "V"}
